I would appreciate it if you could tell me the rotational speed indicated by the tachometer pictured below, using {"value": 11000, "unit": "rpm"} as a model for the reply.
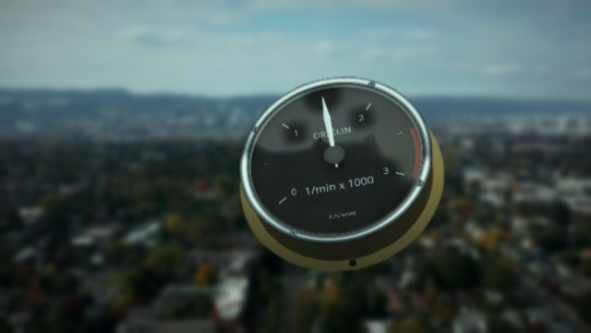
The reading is {"value": 1500, "unit": "rpm"}
